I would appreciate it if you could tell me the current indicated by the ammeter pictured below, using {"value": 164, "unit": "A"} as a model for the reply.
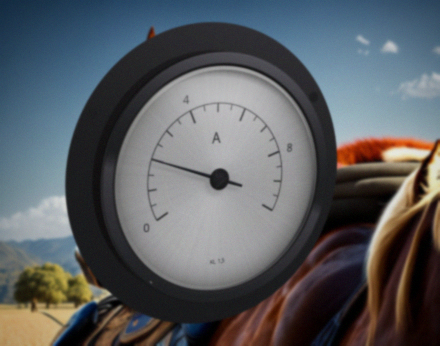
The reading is {"value": 2, "unit": "A"}
